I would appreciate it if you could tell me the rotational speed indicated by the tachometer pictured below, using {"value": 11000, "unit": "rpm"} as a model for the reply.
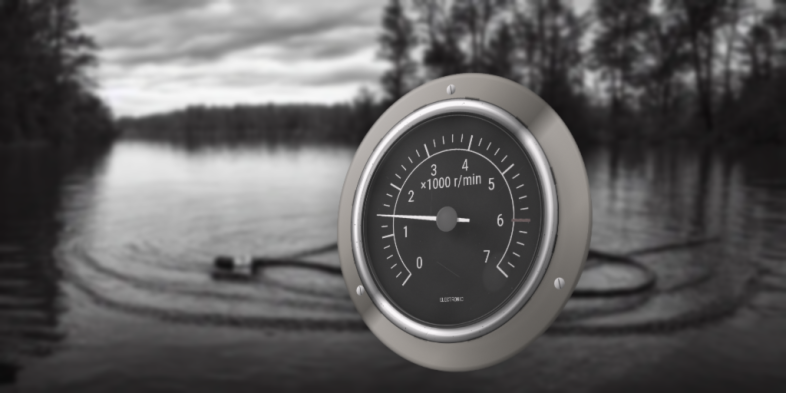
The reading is {"value": 1400, "unit": "rpm"}
